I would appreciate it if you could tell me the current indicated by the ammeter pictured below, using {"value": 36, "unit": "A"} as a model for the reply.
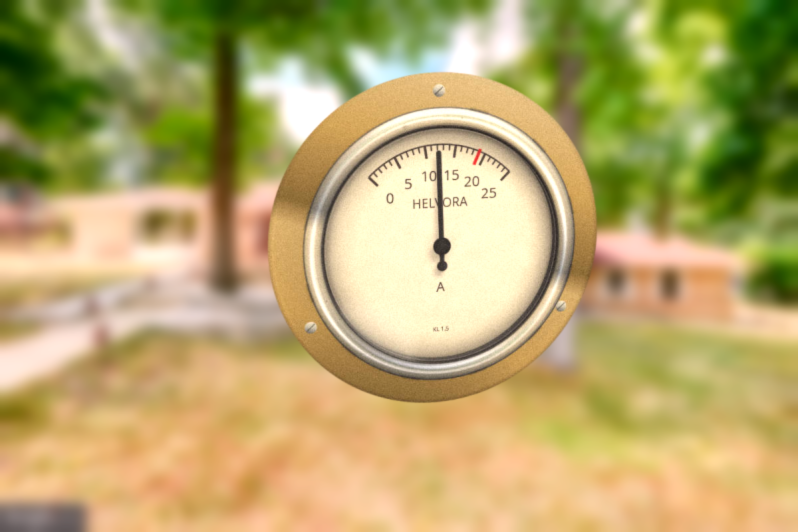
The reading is {"value": 12, "unit": "A"}
